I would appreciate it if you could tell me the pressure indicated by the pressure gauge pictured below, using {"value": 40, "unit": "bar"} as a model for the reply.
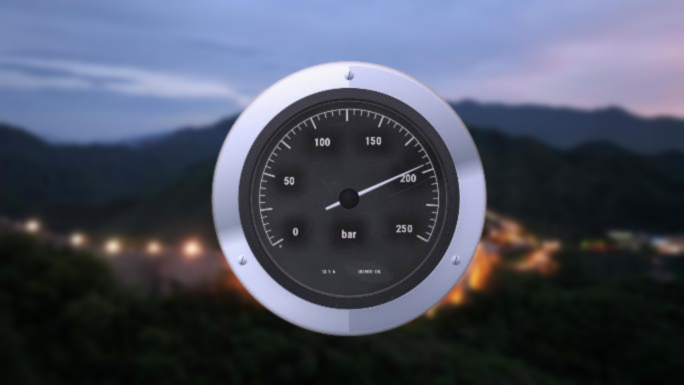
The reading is {"value": 195, "unit": "bar"}
